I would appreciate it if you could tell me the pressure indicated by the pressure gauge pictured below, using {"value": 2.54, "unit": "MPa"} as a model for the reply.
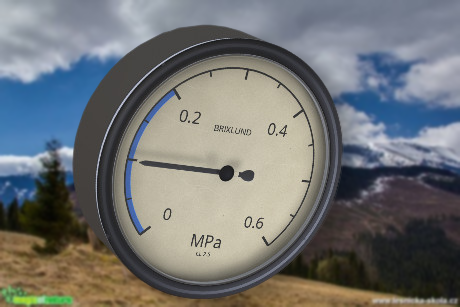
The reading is {"value": 0.1, "unit": "MPa"}
